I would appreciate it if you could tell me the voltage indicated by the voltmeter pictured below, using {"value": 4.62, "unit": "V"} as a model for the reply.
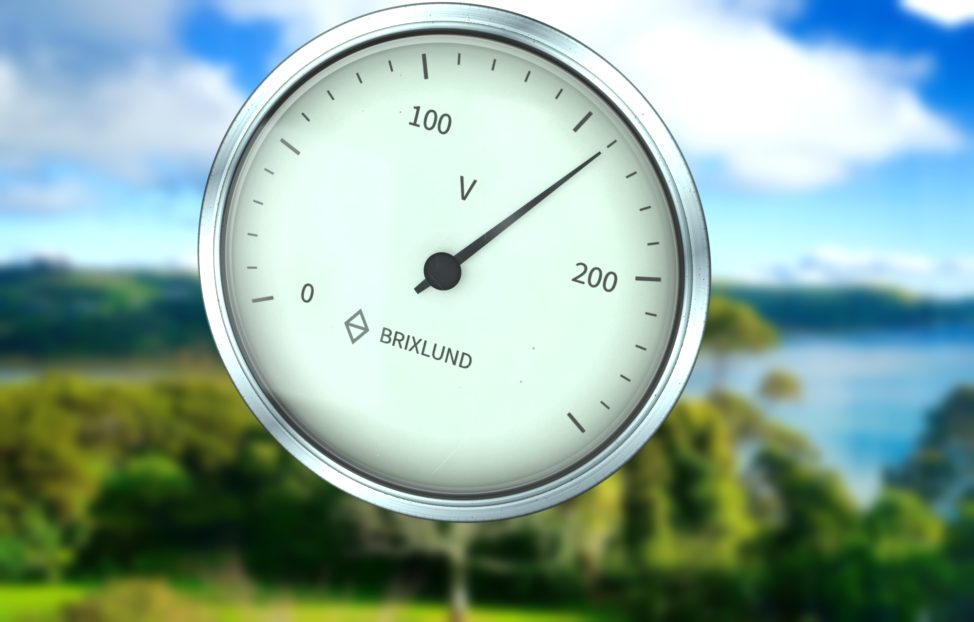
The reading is {"value": 160, "unit": "V"}
